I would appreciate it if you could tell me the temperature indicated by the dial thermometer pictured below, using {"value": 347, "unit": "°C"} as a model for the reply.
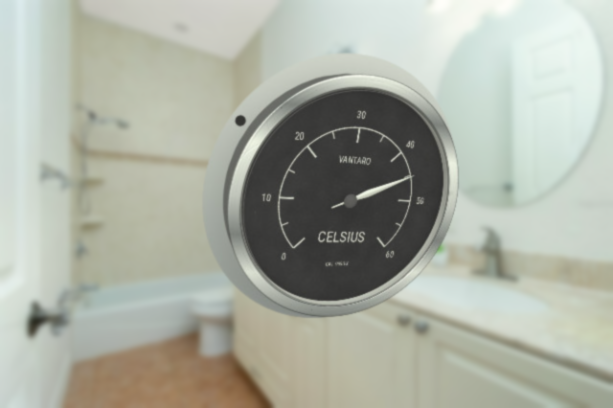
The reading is {"value": 45, "unit": "°C"}
